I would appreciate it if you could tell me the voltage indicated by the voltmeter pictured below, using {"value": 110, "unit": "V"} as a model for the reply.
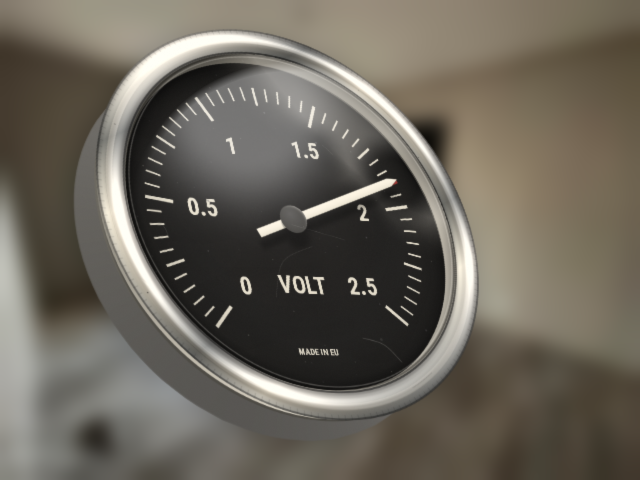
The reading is {"value": 1.9, "unit": "V"}
